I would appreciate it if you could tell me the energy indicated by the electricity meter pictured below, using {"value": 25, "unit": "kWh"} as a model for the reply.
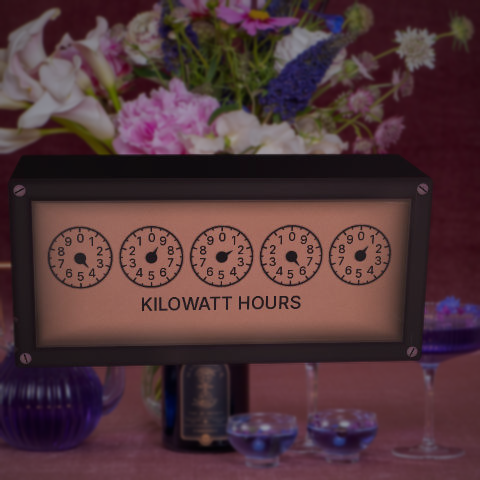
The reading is {"value": 39161, "unit": "kWh"}
